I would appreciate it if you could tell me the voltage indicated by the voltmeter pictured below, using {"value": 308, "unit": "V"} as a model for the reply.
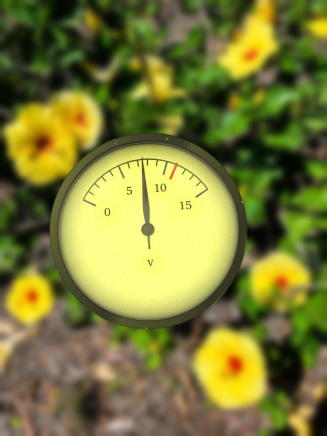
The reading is {"value": 7.5, "unit": "V"}
